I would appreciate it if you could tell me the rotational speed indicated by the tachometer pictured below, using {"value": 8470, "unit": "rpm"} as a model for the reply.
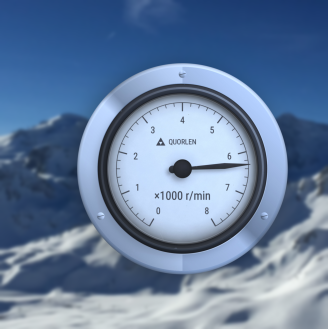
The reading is {"value": 6300, "unit": "rpm"}
